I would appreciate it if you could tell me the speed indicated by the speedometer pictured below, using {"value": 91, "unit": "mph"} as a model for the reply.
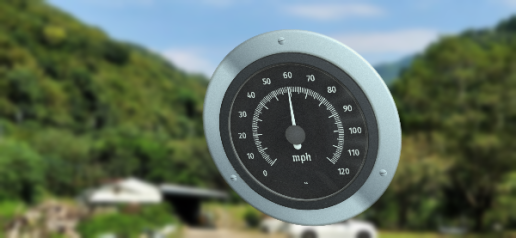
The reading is {"value": 60, "unit": "mph"}
